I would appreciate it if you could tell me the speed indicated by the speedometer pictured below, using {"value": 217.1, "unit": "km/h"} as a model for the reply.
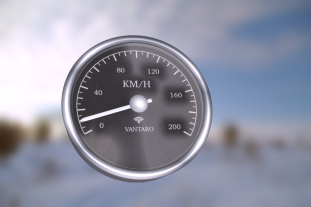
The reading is {"value": 10, "unit": "km/h"}
